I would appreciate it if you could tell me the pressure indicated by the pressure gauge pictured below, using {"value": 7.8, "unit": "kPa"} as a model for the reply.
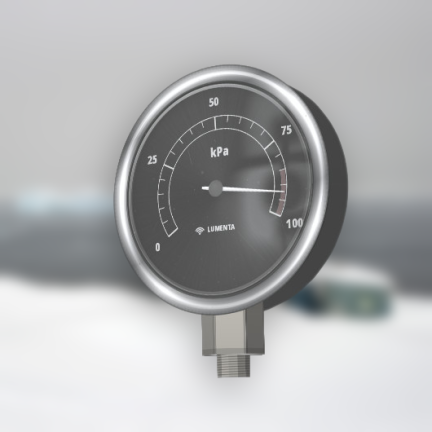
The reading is {"value": 92.5, "unit": "kPa"}
